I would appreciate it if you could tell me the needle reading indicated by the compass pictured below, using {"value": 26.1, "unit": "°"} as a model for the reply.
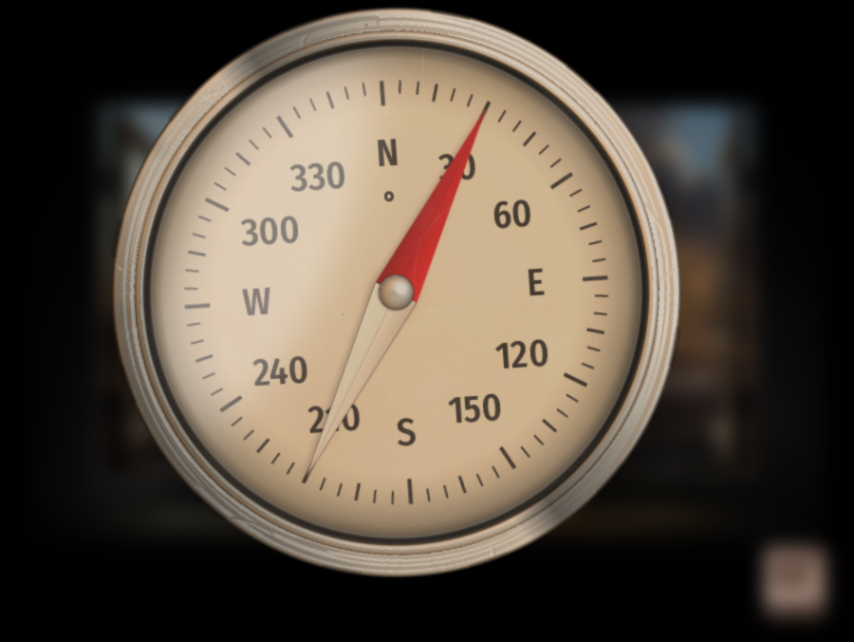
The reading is {"value": 30, "unit": "°"}
